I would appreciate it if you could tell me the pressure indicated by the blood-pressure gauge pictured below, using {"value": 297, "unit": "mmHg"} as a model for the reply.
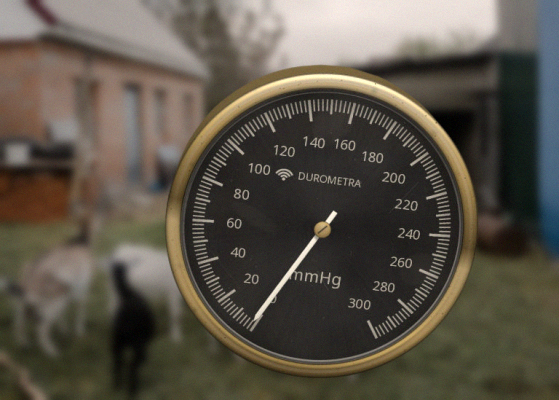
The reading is {"value": 2, "unit": "mmHg"}
